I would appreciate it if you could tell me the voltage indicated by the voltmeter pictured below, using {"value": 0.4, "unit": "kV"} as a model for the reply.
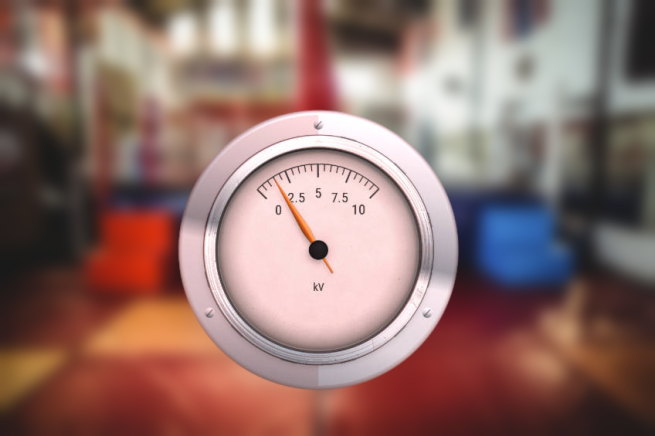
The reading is {"value": 1.5, "unit": "kV"}
